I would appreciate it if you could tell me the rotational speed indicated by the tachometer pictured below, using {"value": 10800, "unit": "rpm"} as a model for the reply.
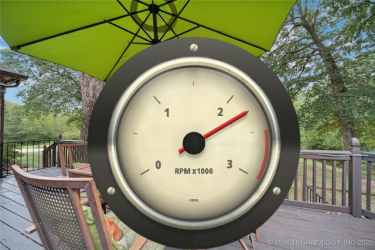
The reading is {"value": 2250, "unit": "rpm"}
